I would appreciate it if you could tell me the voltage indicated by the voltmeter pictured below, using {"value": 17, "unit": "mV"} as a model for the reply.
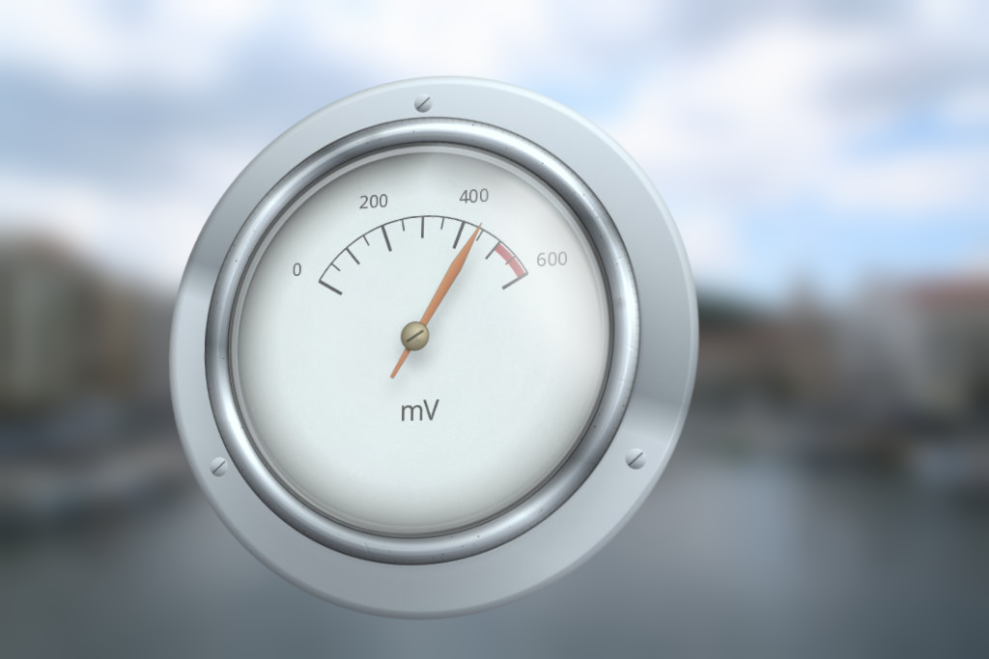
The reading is {"value": 450, "unit": "mV"}
